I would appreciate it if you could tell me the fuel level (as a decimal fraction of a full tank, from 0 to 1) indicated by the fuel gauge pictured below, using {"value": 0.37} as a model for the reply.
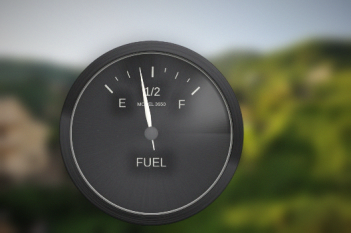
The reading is {"value": 0.375}
